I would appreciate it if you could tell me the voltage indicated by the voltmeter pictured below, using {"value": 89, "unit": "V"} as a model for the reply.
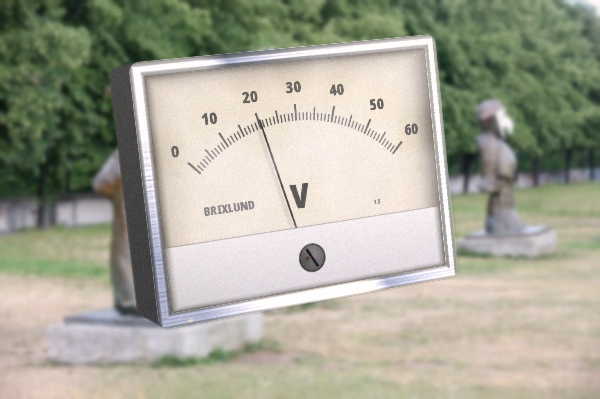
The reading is {"value": 20, "unit": "V"}
